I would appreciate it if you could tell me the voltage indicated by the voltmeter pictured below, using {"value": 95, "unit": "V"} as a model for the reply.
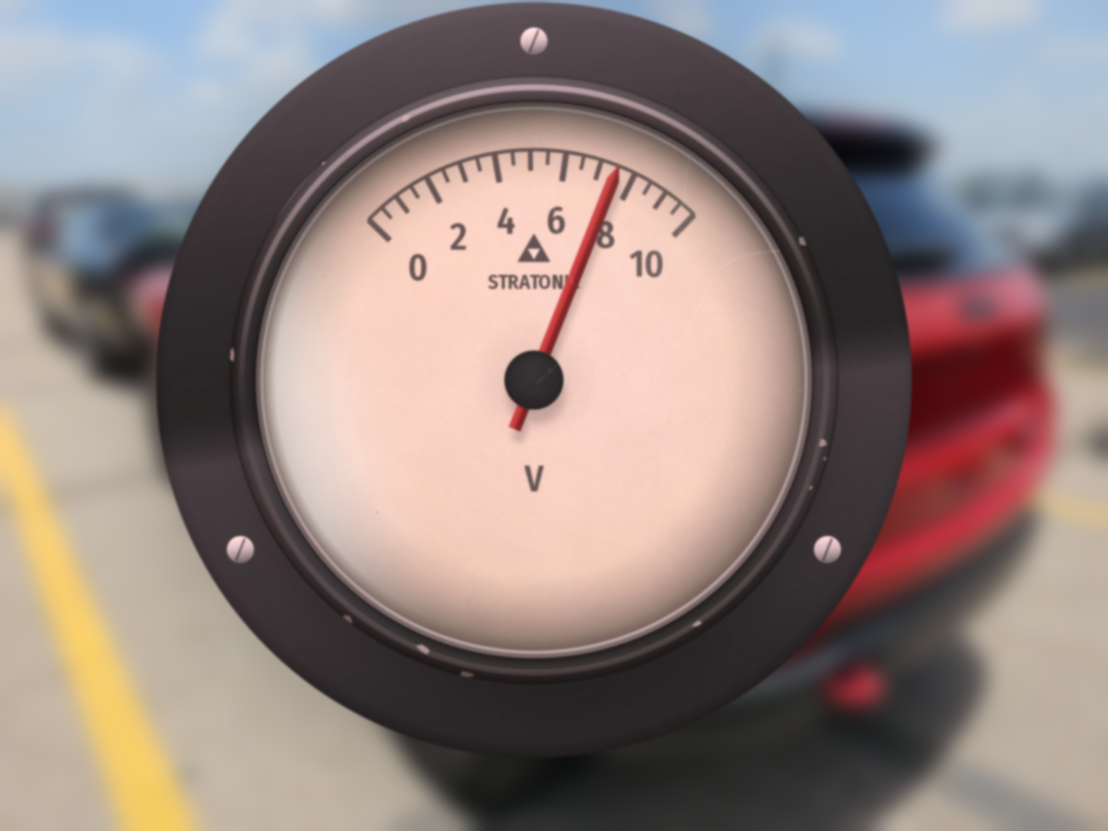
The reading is {"value": 7.5, "unit": "V"}
